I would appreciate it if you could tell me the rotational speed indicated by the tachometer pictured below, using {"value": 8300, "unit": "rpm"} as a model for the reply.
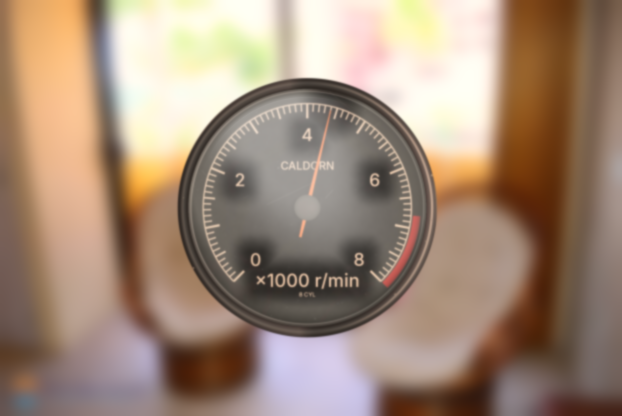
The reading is {"value": 4400, "unit": "rpm"}
